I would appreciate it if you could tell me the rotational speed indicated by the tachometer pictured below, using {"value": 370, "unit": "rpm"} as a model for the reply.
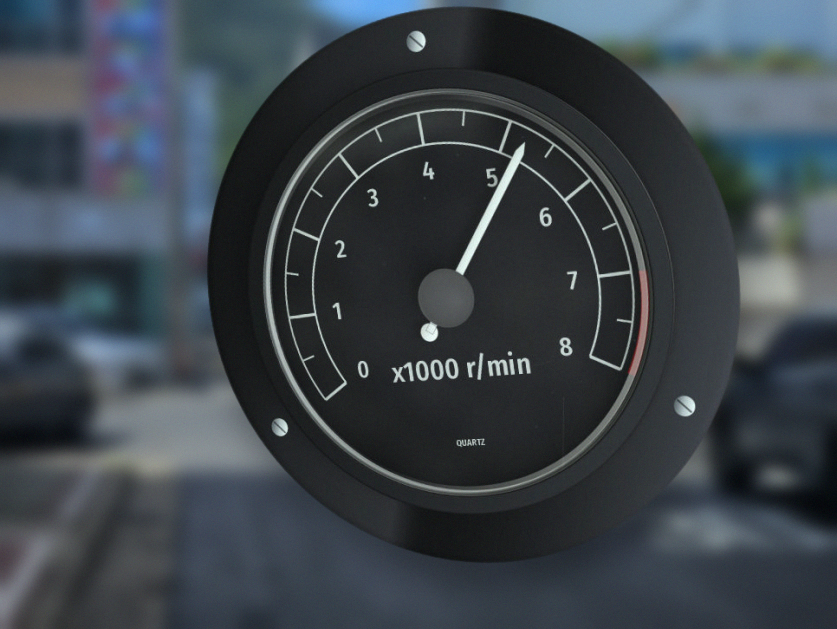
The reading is {"value": 5250, "unit": "rpm"}
